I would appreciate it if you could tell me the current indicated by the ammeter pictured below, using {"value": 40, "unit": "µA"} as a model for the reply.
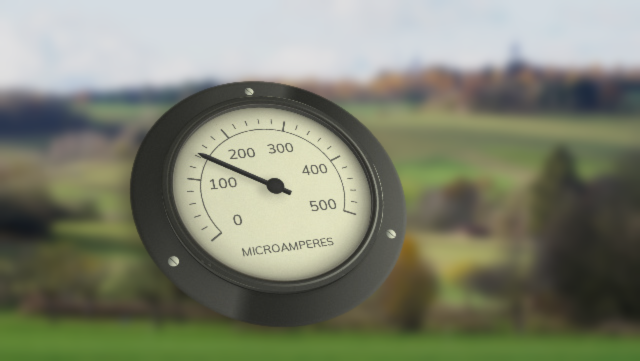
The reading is {"value": 140, "unit": "µA"}
